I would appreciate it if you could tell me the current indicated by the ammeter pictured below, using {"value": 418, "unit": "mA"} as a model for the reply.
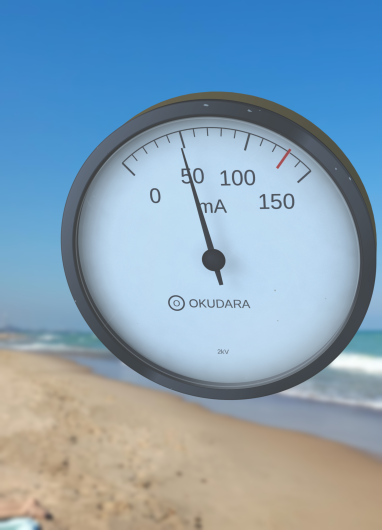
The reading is {"value": 50, "unit": "mA"}
